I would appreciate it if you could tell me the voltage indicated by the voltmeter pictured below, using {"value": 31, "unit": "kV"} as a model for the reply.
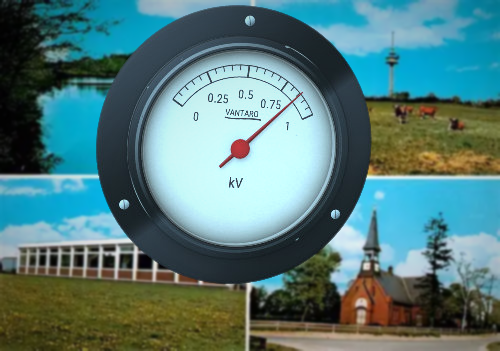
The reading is {"value": 0.85, "unit": "kV"}
